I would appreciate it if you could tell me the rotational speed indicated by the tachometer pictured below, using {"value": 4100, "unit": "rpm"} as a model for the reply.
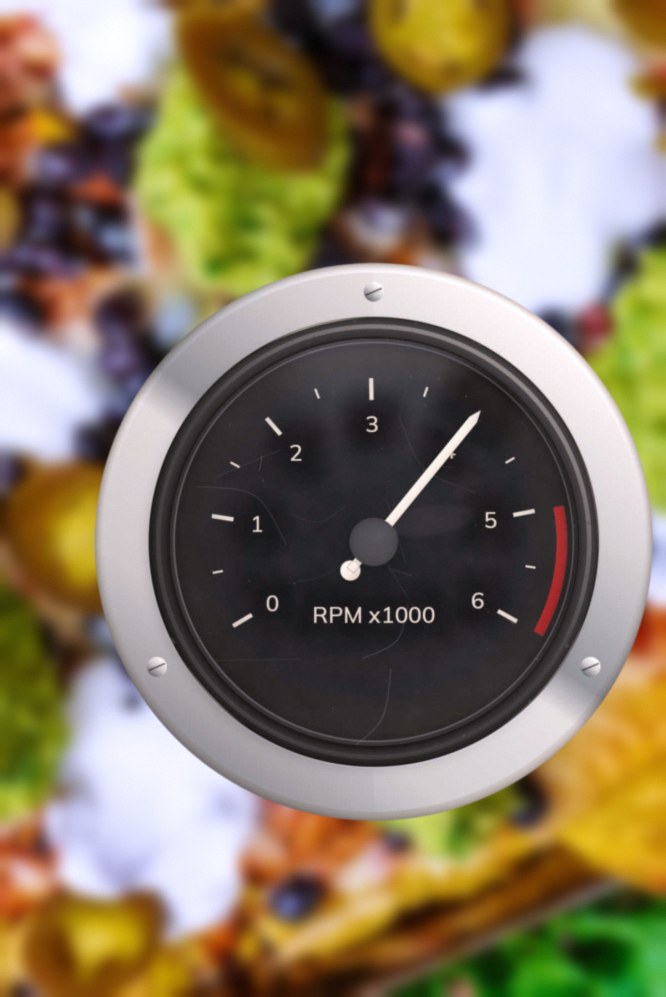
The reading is {"value": 4000, "unit": "rpm"}
